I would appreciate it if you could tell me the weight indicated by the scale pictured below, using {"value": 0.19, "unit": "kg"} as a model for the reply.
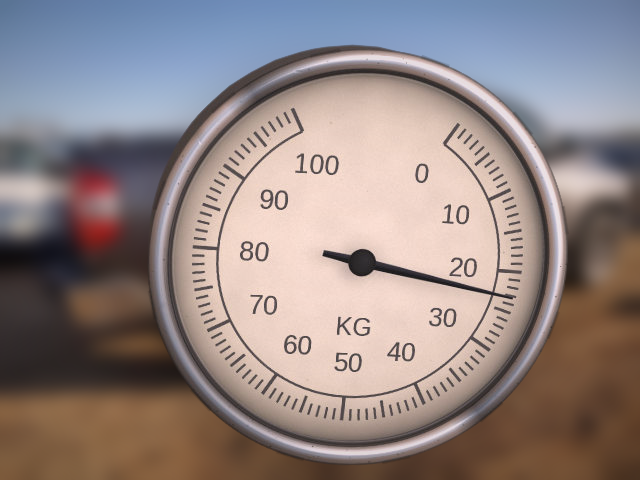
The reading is {"value": 23, "unit": "kg"}
